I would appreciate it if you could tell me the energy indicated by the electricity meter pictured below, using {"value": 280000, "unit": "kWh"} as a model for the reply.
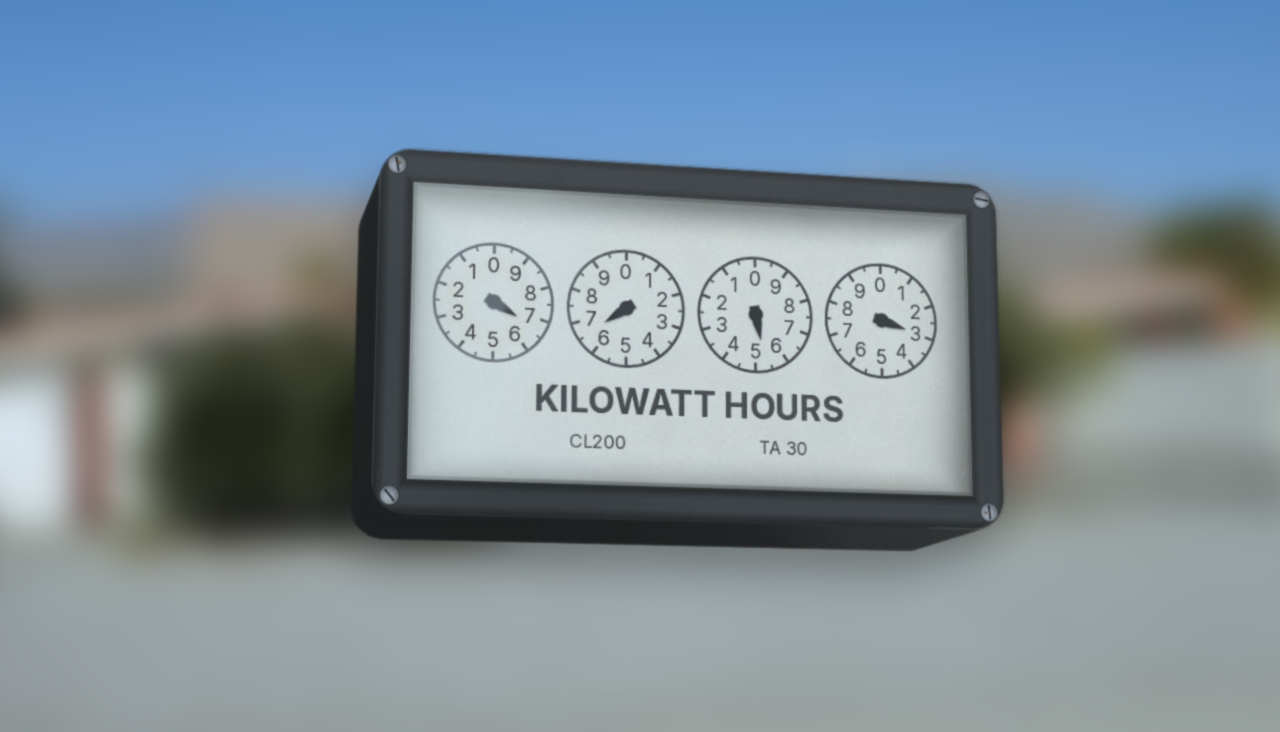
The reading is {"value": 6653, "unit": "kWh"}
